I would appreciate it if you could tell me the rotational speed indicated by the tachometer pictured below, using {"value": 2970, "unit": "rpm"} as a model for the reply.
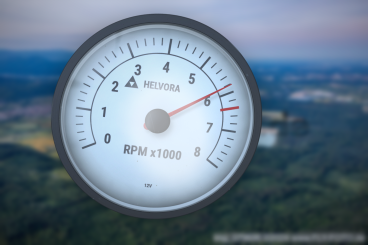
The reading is {"value": 5800, "unit": "rpm"}
